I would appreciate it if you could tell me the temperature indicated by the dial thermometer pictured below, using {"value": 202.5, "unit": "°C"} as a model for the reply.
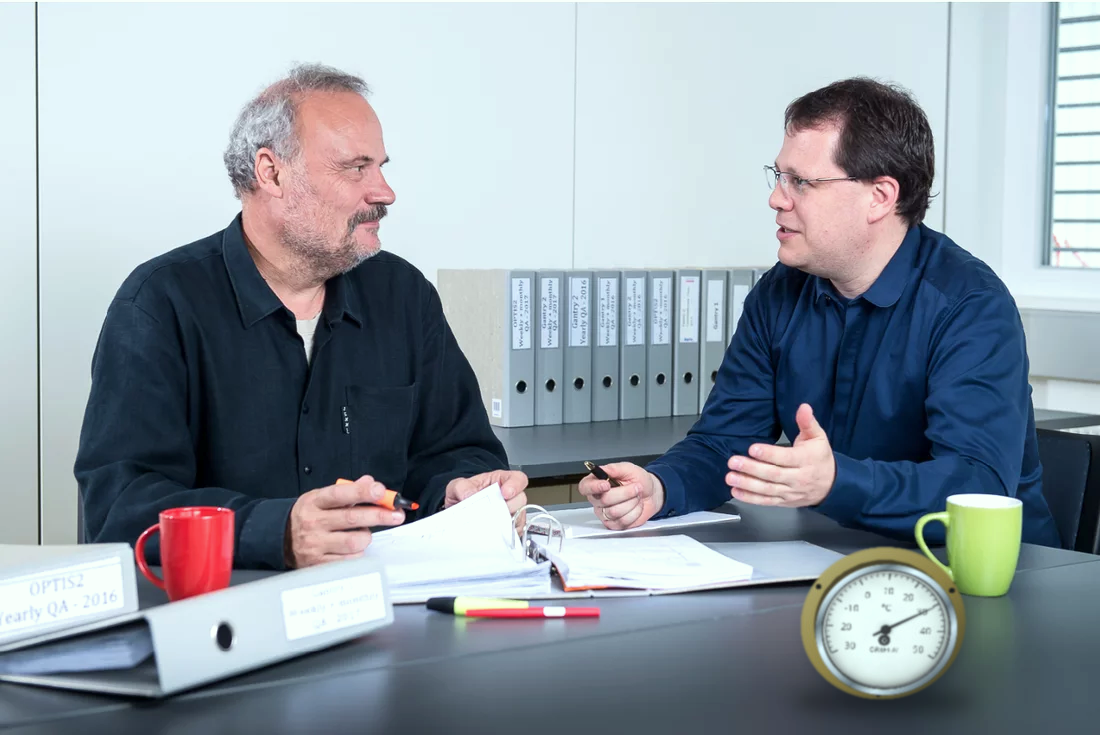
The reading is {"value": 30, "unit": "°C"}
